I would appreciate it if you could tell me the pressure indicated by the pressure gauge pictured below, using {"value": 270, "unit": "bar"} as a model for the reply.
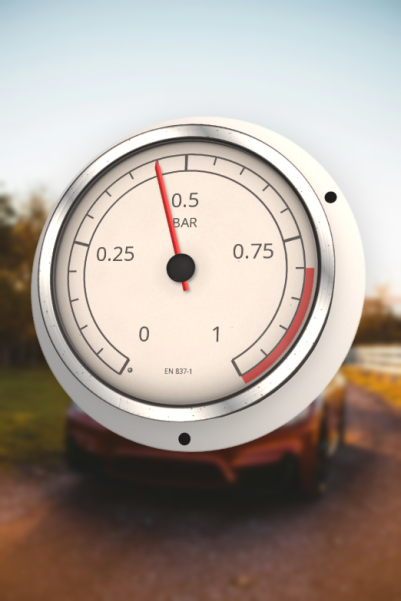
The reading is {"value": 0.45, "unit": "bar"}
